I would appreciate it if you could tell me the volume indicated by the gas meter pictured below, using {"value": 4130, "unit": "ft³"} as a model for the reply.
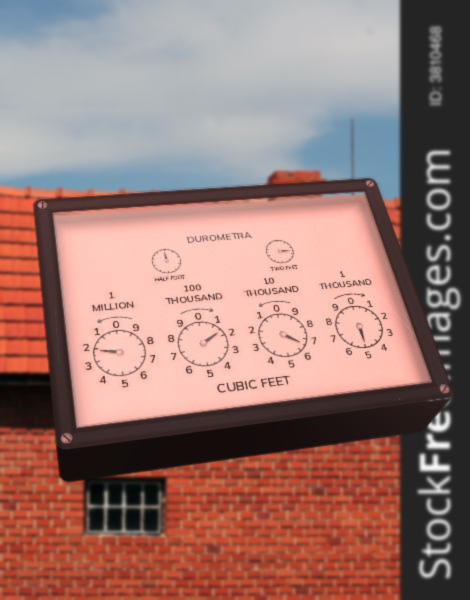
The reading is {"value": 216500, "unit": "ft³"}
